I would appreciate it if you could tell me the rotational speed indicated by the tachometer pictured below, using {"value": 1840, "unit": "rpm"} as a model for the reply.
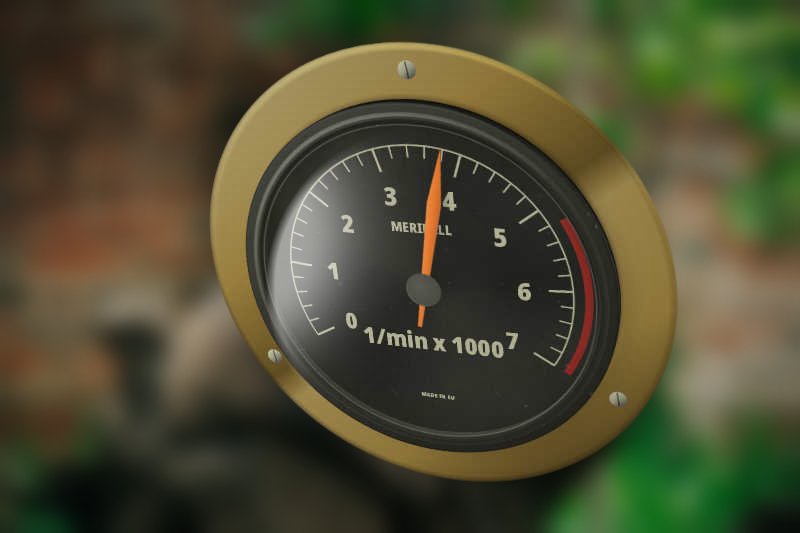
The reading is {"value": 3800, "unit": "rpm"}
